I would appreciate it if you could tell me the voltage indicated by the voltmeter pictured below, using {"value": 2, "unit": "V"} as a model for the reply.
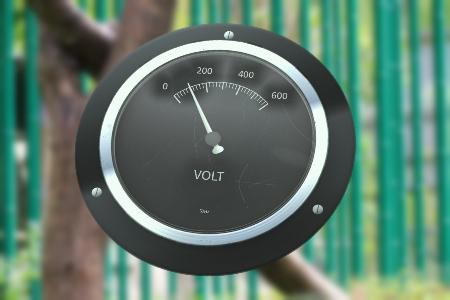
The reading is {"value": 100, "unit": "V"}
